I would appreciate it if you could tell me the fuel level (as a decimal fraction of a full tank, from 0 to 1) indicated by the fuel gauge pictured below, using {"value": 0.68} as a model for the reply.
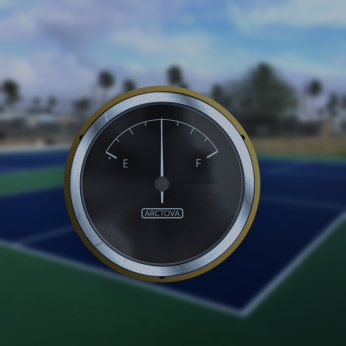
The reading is {"value": 0.5}
